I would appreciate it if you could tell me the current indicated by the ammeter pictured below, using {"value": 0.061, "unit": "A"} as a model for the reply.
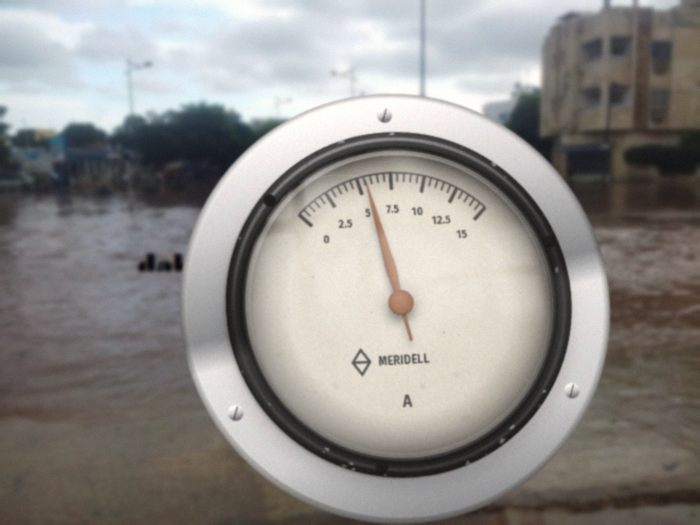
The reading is {"value": 5.5, "unit": "A"}
